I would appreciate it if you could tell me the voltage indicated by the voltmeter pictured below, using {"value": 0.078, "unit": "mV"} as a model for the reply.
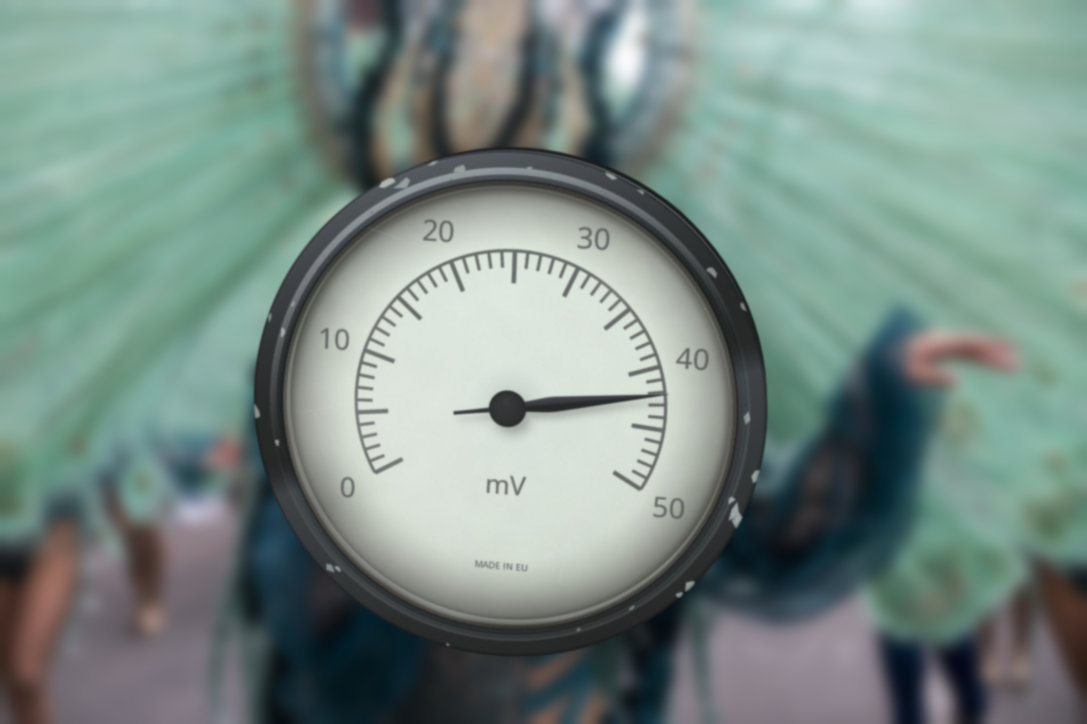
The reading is {"value": 42, "unit": "mV"}
